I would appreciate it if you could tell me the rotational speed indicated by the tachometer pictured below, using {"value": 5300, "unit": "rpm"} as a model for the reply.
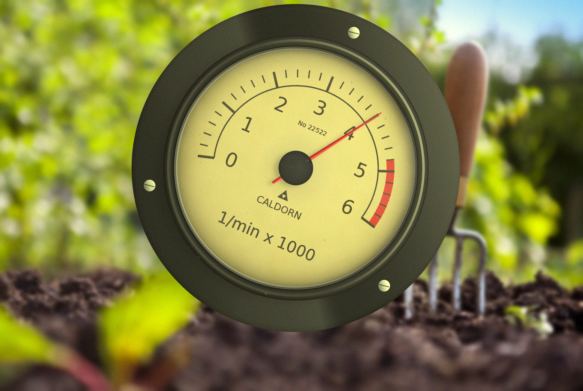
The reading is {"value": 4000, "unit": "rpm"}
